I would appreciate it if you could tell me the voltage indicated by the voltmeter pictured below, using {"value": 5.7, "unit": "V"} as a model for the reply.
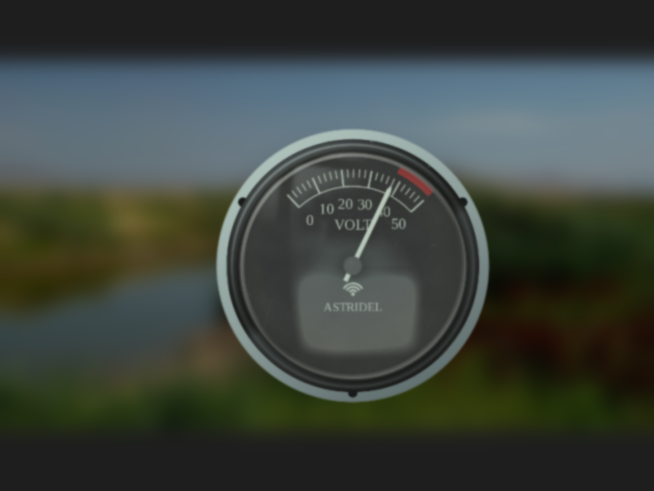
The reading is {"value": 38, "unit": "V"}
